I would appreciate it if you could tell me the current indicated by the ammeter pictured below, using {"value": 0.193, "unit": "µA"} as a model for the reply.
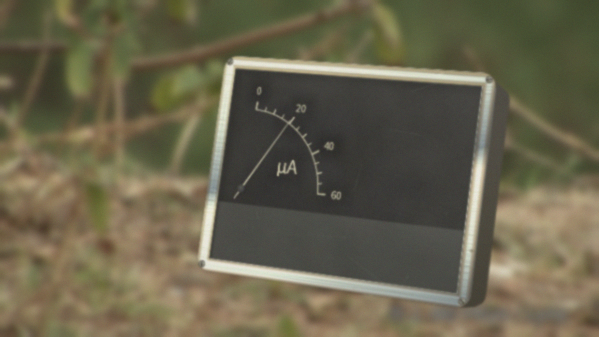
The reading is {"value": 20, "unit": "µA"}
